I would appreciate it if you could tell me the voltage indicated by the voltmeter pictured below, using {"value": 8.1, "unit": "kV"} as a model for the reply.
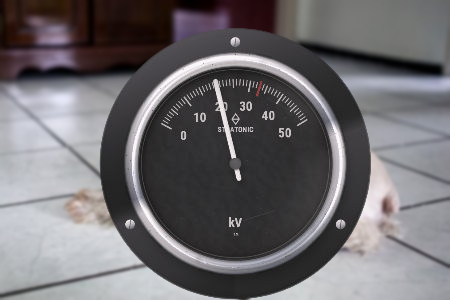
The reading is {"value": 20, "unit": "kV"}
